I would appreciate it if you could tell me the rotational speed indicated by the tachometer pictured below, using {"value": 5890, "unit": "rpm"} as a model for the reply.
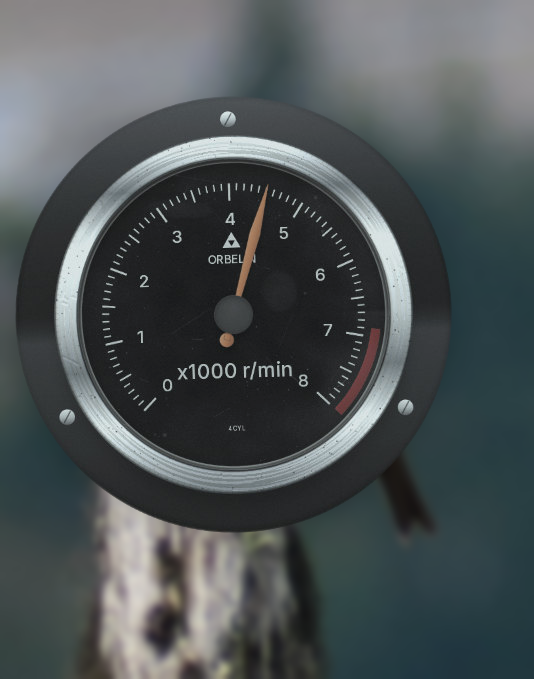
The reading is {"value": 4500, "unit": "rpm"}
